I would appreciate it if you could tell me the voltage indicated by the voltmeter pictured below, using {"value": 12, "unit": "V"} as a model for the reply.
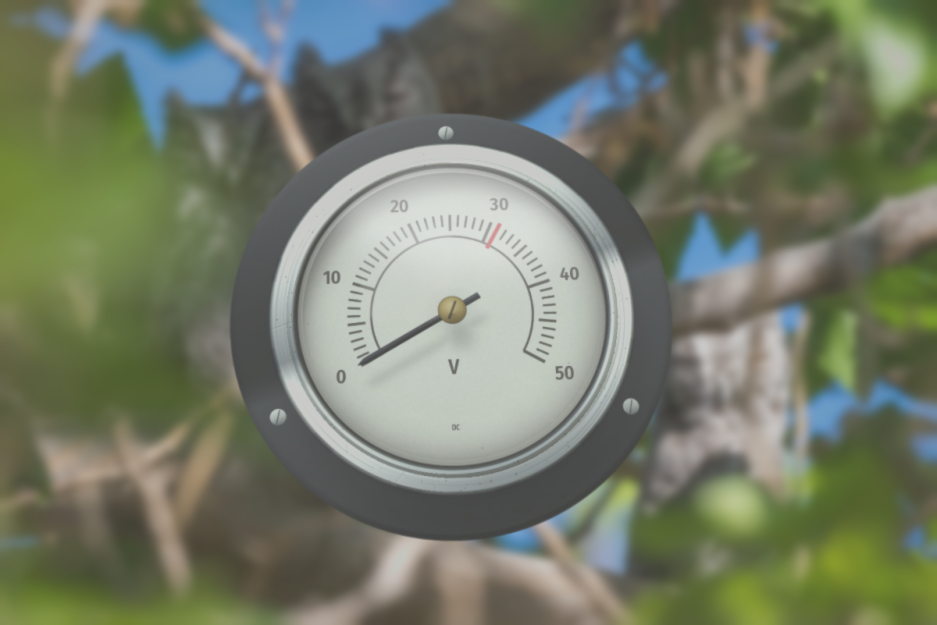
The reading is {"value": 0, "unit": "V"}
